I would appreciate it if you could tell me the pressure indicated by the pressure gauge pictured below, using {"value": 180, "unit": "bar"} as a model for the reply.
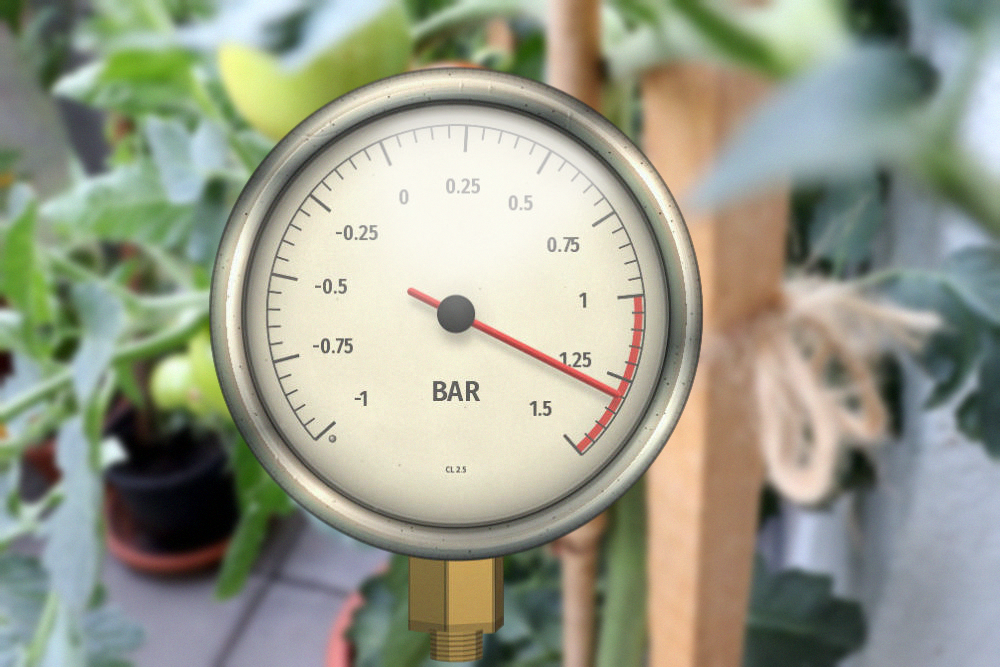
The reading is {"value": 1.3, "unit": "bar"}
